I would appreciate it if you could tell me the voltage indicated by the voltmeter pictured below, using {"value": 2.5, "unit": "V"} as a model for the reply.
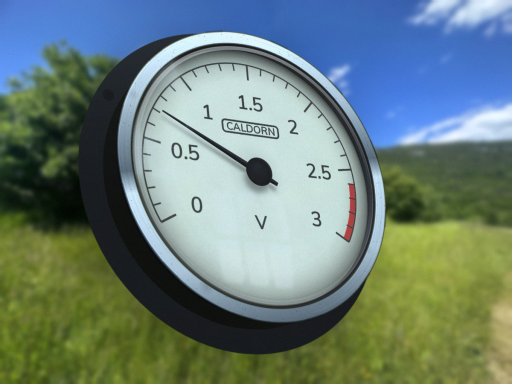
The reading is {"value": 0.7, "unit": "V"}
